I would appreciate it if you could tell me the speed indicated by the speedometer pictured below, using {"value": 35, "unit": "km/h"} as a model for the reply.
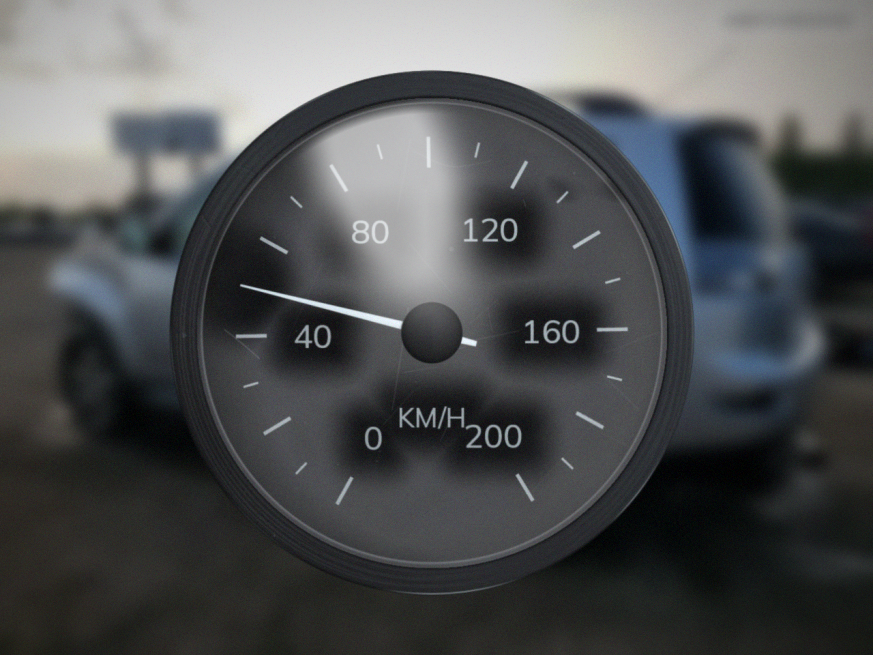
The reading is {"value": 50, "unit": "km/h"}
